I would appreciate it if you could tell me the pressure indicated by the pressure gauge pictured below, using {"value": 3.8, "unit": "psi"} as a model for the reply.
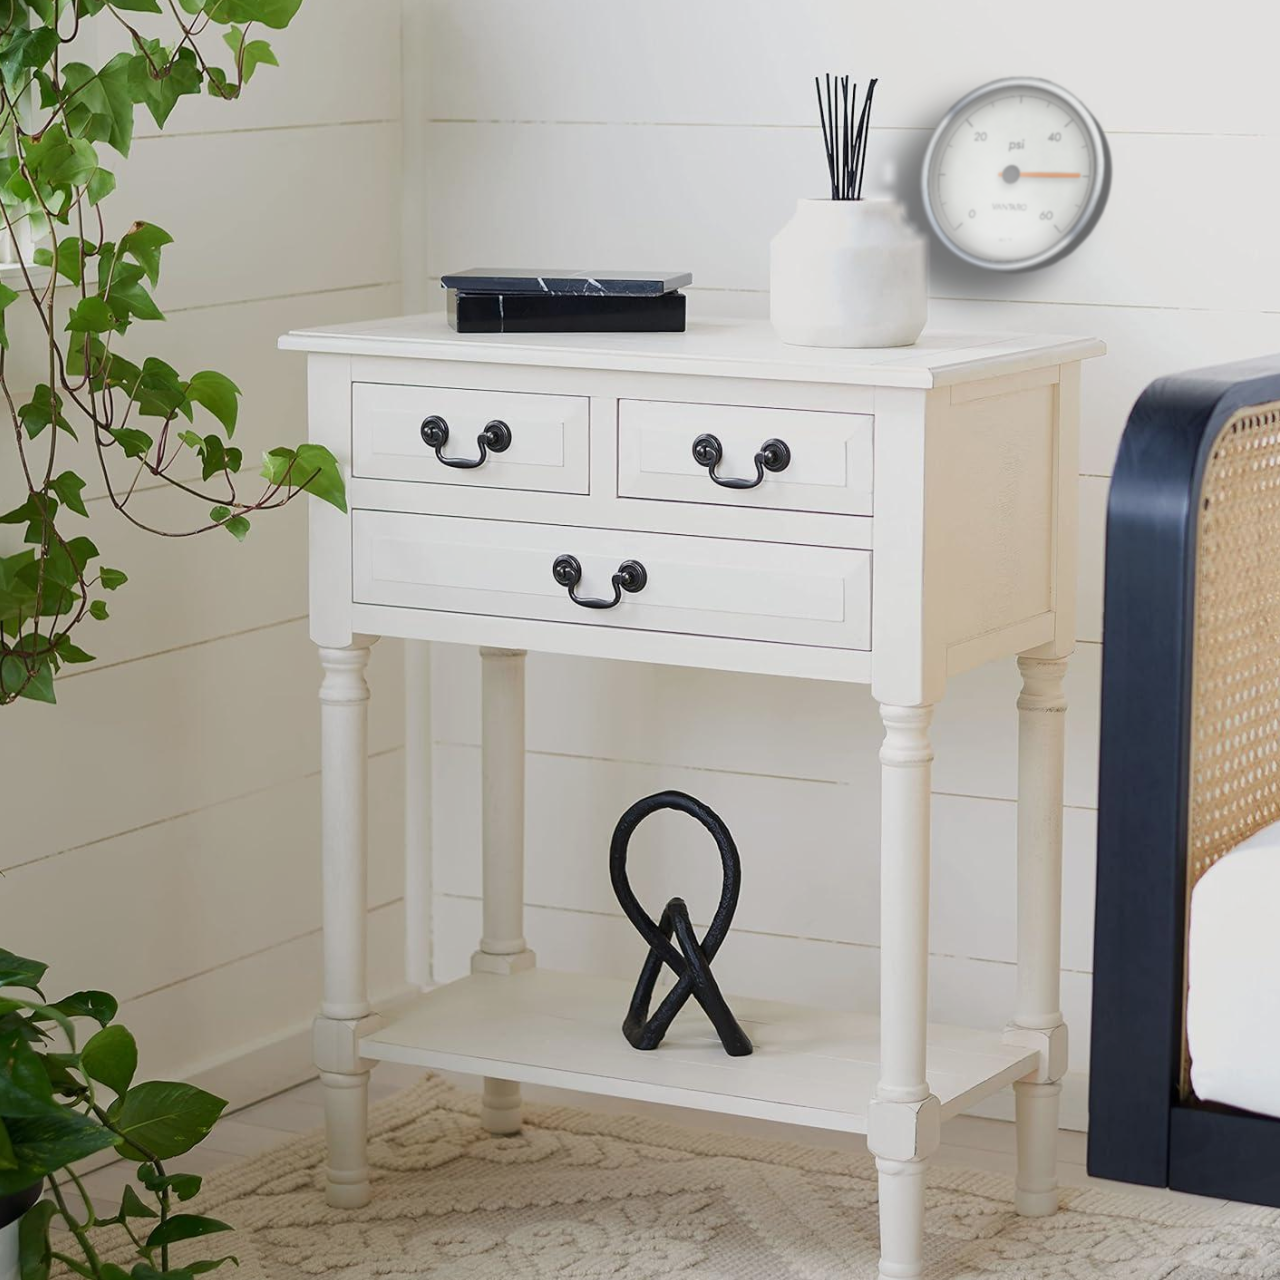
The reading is {"value": 50, "unit": "psi"}
